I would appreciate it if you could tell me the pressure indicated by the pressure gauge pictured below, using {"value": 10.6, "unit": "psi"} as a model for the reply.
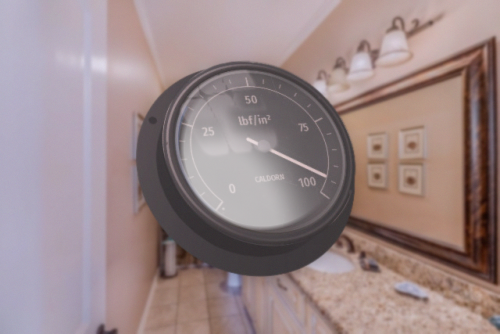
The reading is {"value": 95, "unit": "psi"}
